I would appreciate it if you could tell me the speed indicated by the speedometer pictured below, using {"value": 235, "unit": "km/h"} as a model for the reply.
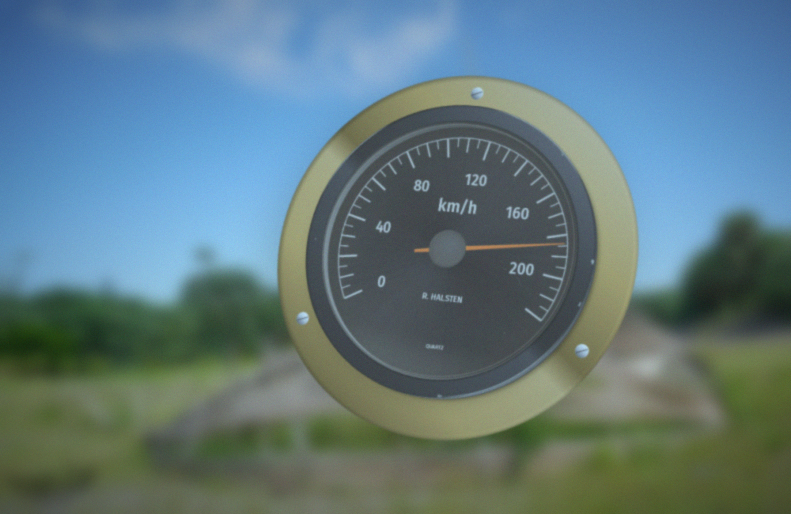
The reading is {"value": 185, "unit": "km/h"}
